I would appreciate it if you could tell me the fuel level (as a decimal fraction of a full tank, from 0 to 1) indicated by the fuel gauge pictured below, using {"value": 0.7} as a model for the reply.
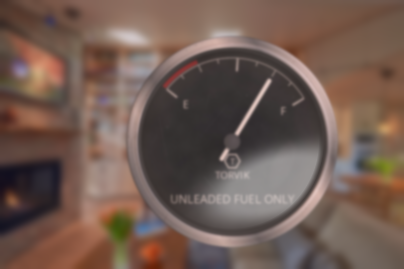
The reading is {"value": 0.75}
